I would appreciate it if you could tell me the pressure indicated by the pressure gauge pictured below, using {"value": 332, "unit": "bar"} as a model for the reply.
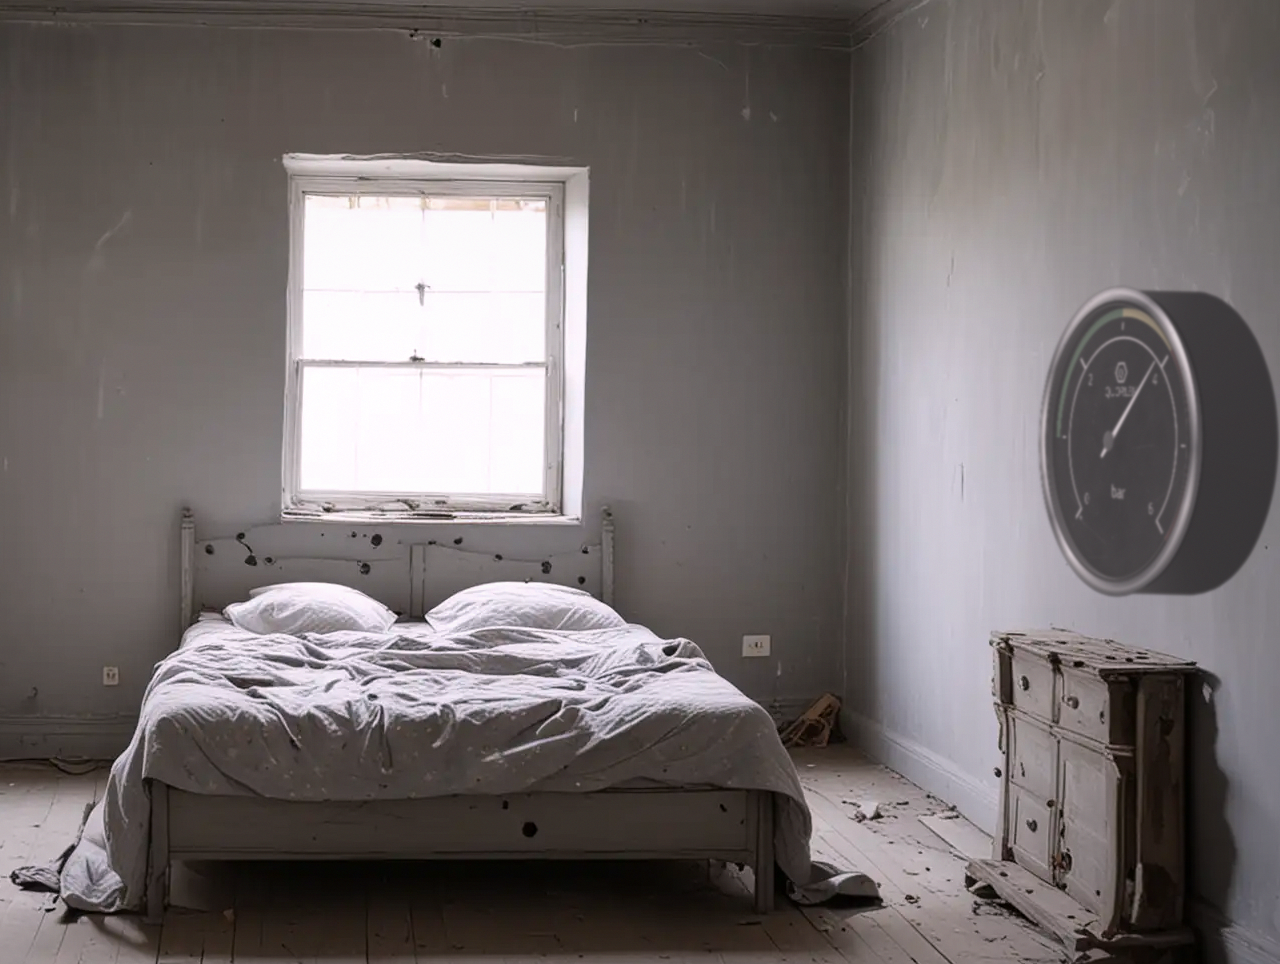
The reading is {"value": 4, "unit": "bar"}
